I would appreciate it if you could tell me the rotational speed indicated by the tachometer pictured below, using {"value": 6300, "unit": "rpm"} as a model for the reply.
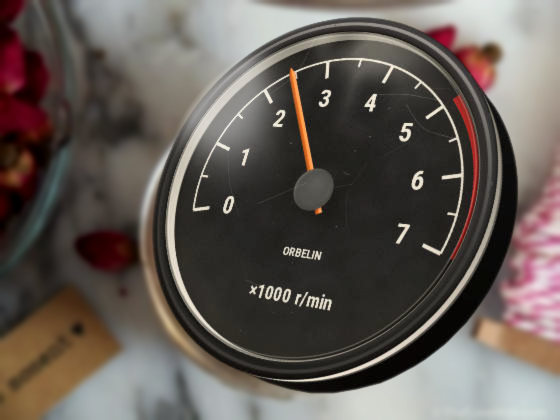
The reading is {"value": 2500, "unit": "rpm"}
